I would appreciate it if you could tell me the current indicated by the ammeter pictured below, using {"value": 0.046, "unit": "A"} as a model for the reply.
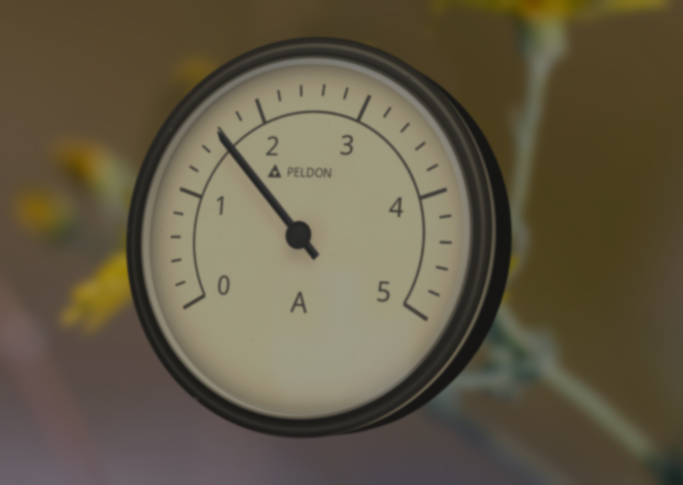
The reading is {"value": 1.6, "unit": "A"}
